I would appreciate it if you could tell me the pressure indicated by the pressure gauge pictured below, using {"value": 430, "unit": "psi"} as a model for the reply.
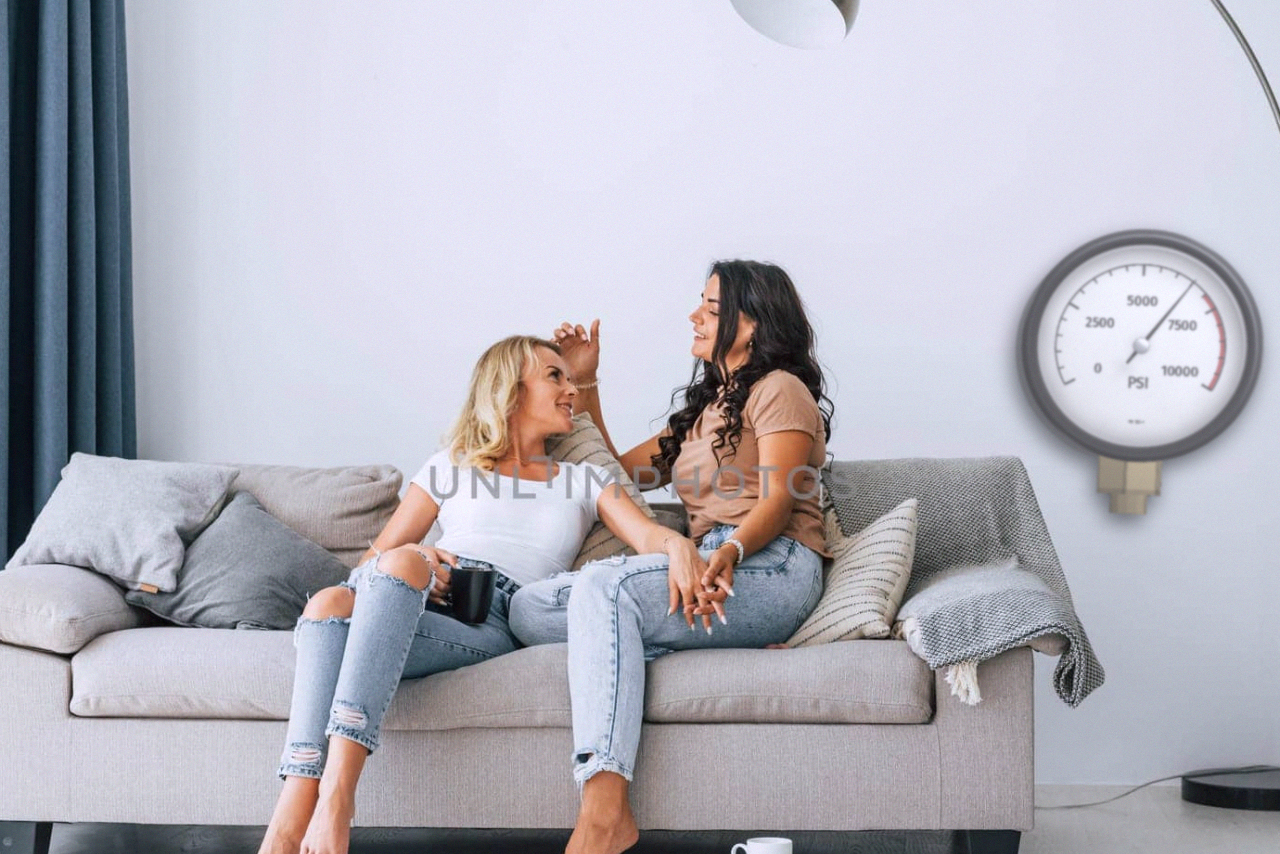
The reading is {"value": 6500, "unit": "psi"}
